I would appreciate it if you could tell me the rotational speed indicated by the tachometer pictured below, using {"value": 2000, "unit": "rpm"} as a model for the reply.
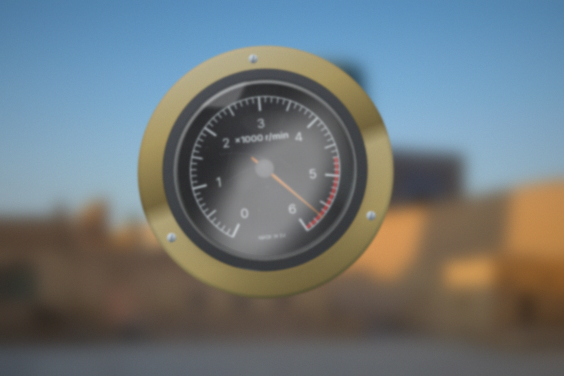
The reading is {"value": 5700, "unit": "rpm"}
